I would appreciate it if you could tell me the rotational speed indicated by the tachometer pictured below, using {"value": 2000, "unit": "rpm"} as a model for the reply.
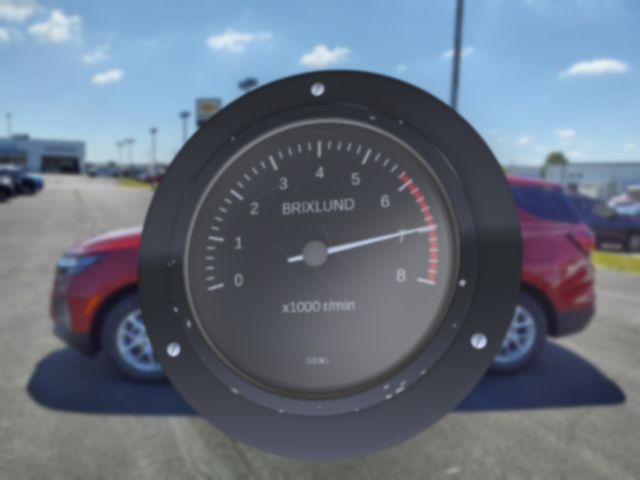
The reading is {"value": 7000, "unit": "rpm"}
